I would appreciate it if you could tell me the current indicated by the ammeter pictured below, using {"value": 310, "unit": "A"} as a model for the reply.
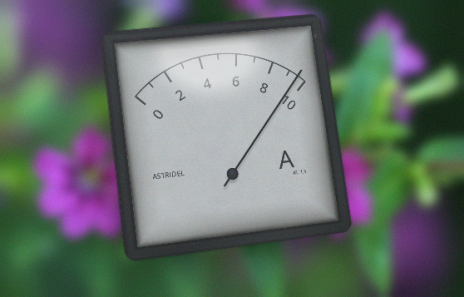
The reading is {"value": 9.5, "unit": "A"}
